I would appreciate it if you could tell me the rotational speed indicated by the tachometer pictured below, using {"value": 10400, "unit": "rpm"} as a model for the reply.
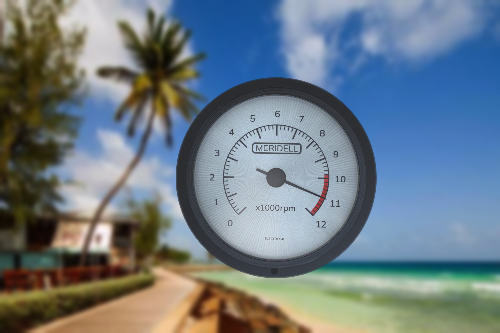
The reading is {"value": 11000, "unit": "rpm"}
